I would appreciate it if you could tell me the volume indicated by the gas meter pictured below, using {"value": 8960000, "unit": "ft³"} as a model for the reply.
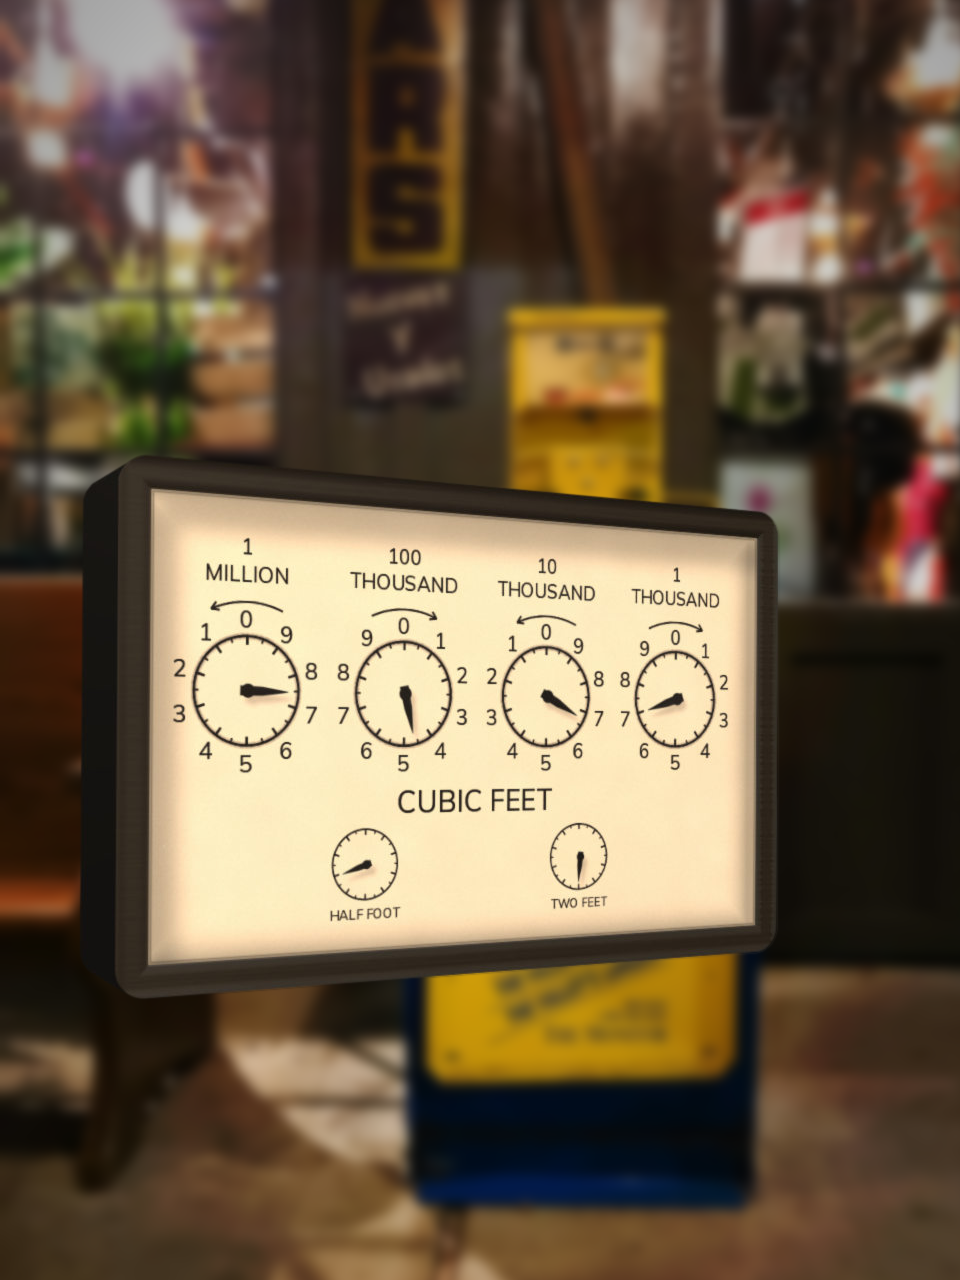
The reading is {"value": 746700, "unit": "ft³"}
